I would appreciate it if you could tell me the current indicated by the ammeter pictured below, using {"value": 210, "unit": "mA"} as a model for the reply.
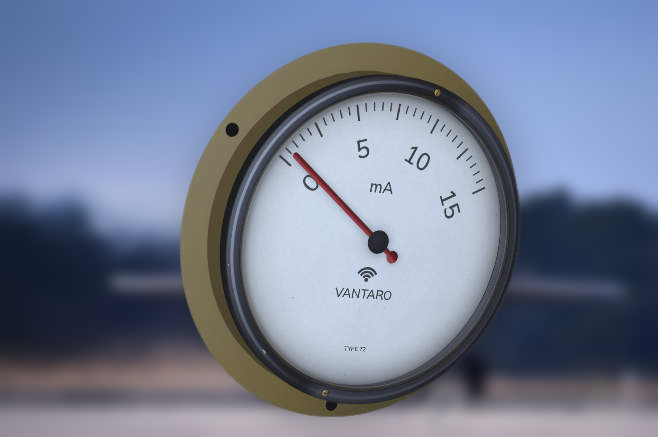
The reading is {"value": 0.5, "unit": "mA"}
